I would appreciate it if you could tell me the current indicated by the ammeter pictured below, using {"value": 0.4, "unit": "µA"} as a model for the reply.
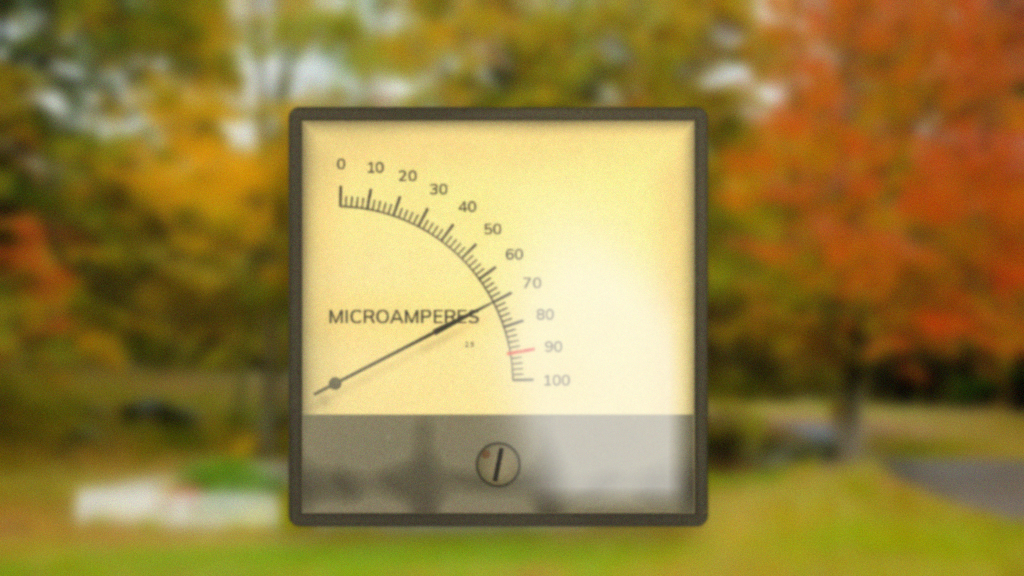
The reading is {"value": 70, "unit": "µA"}
